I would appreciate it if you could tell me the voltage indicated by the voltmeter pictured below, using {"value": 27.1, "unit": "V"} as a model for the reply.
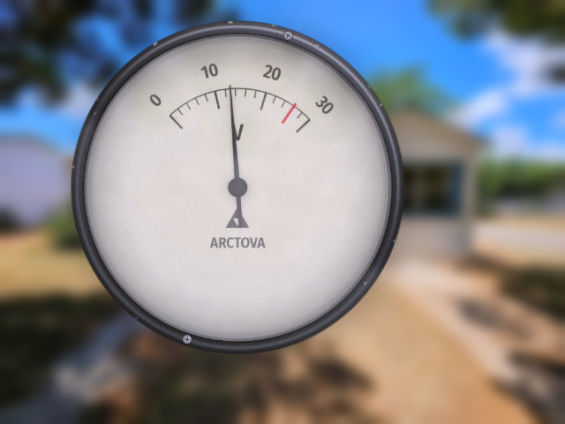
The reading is {"value": 13, "unit": "V"}
